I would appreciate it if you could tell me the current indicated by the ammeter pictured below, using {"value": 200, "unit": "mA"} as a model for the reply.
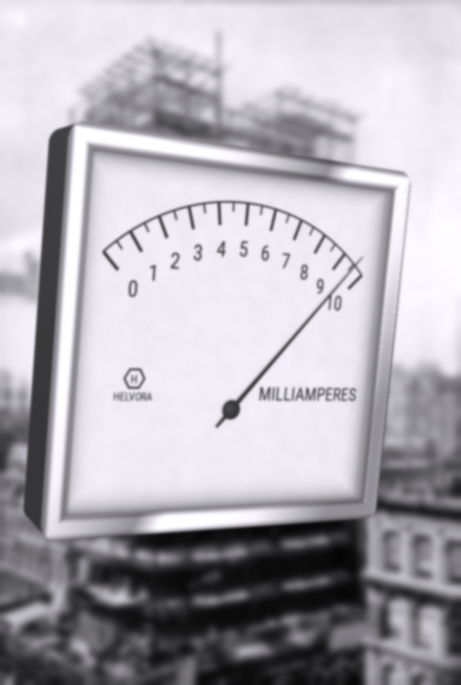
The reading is {"value": 9.5, "unit": "mA"}
